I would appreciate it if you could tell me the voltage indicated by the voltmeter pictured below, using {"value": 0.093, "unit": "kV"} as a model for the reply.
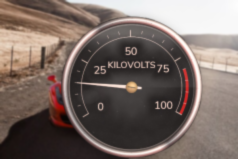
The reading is {"value": 15, "unit": "kV"}
